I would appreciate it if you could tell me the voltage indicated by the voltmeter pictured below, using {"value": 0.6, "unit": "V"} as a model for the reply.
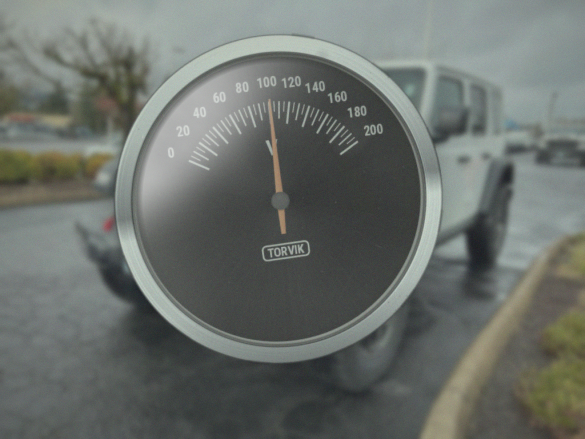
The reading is {"value": 100, "unit": "V"}
